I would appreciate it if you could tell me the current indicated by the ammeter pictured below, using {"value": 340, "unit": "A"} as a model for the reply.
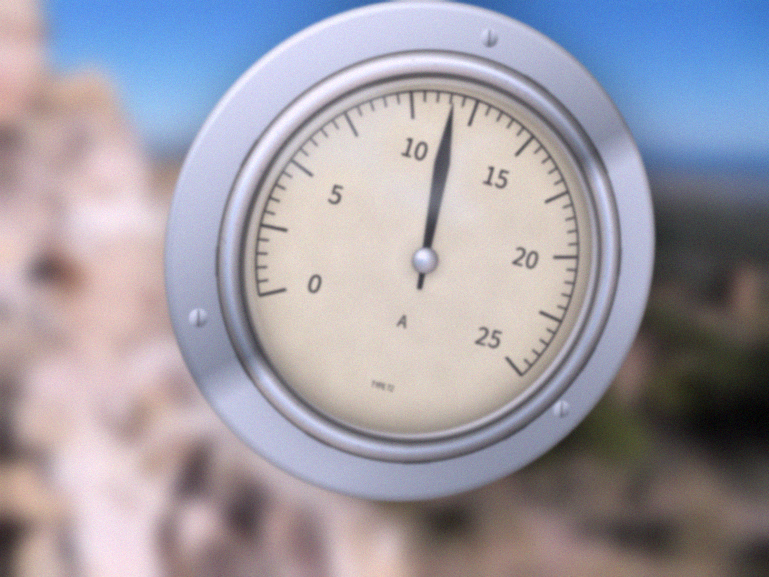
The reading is {"value": 11.5, "unit": "A"}
